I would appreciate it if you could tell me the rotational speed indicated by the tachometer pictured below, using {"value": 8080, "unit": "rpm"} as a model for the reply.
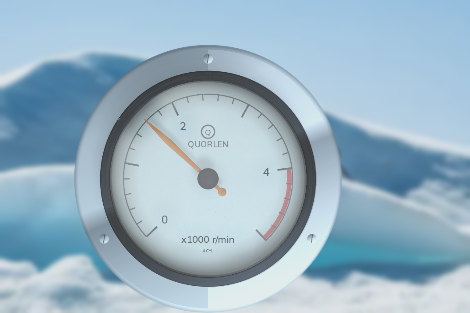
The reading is {"value": 1600, "unit": "rpm"}
